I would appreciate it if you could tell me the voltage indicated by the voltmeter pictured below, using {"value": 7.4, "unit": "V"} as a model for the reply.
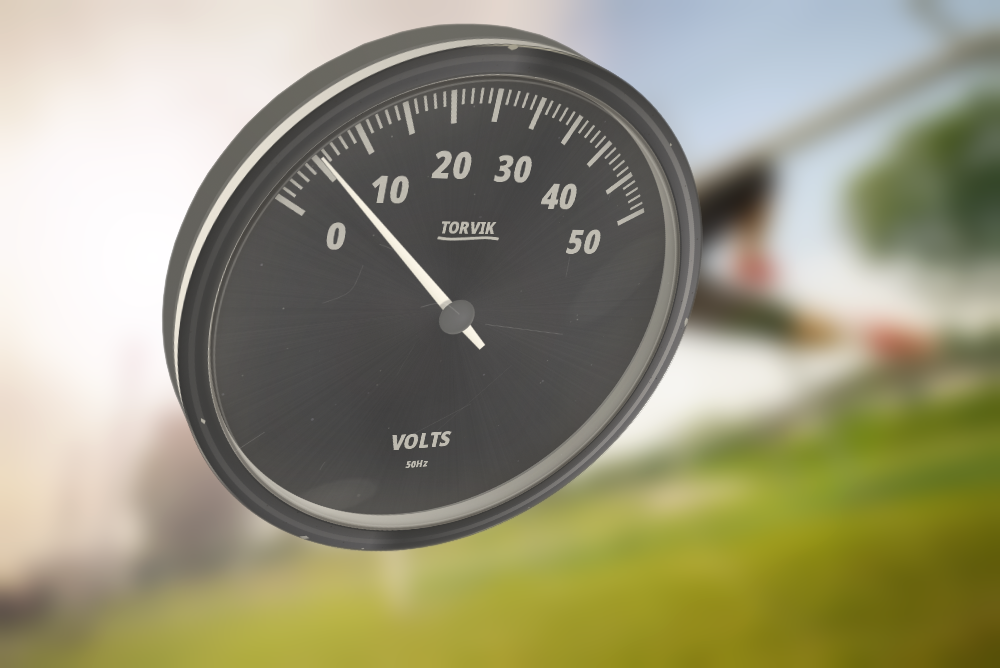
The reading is {"value": 5.5, "unit": "V"}
